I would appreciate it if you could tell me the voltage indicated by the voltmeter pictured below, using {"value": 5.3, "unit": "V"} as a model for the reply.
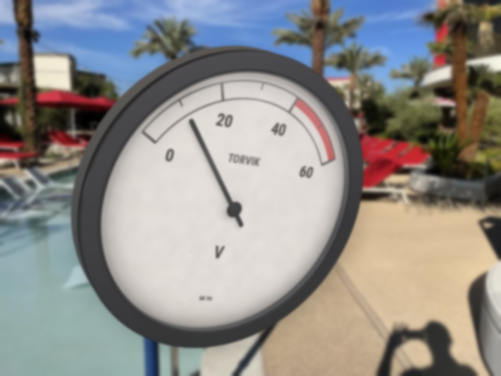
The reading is {"value": 10, "unit": "V"}
